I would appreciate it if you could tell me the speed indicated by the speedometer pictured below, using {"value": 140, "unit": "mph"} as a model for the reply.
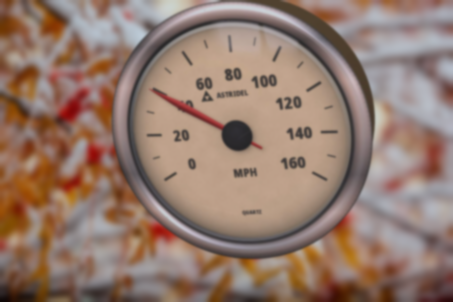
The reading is {"value": 40, "unit": "mph"}
